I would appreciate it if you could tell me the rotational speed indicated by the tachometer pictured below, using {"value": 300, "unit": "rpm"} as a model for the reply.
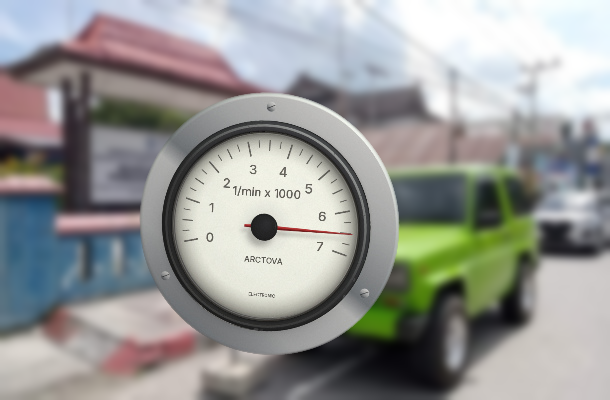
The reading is {"value": 6500, "unit": "rpm"}
